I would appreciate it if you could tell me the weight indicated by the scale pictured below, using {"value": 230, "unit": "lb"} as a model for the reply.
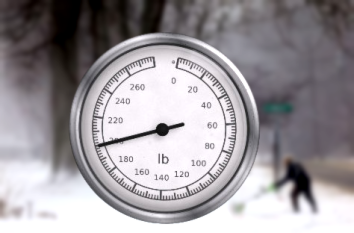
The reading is {"value": 200, "unit": "lb"}
